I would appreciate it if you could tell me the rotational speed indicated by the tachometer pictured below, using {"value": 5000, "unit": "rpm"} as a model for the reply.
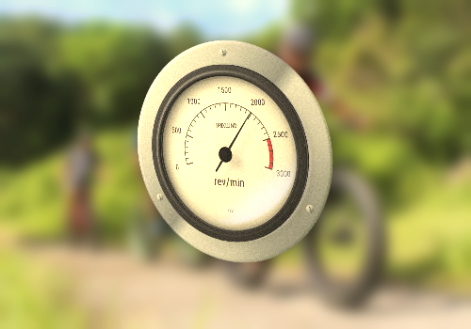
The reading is {"value": 2000, "unit": "rpm"}
